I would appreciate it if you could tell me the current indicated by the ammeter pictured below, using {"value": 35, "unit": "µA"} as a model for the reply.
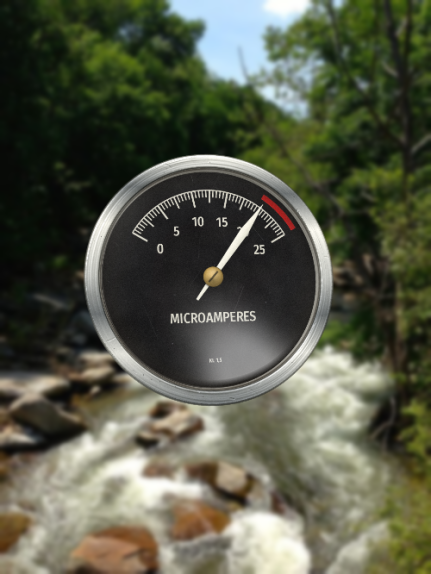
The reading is {"value": 20, "unit": "µA"}
